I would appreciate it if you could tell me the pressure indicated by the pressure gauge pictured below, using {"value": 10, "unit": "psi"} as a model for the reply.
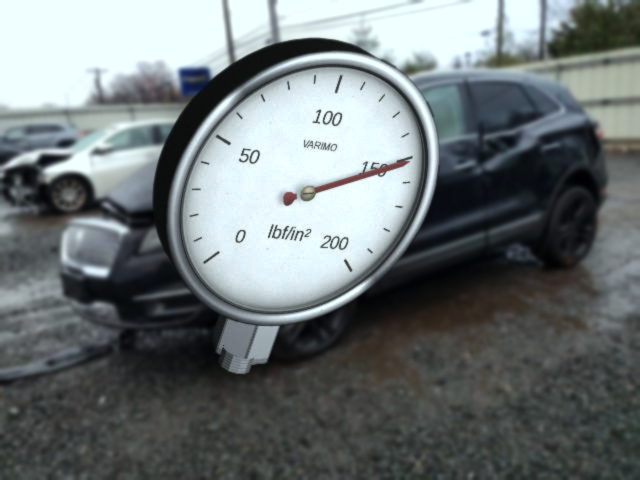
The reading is {"value": 150, "unit": "psi"}
